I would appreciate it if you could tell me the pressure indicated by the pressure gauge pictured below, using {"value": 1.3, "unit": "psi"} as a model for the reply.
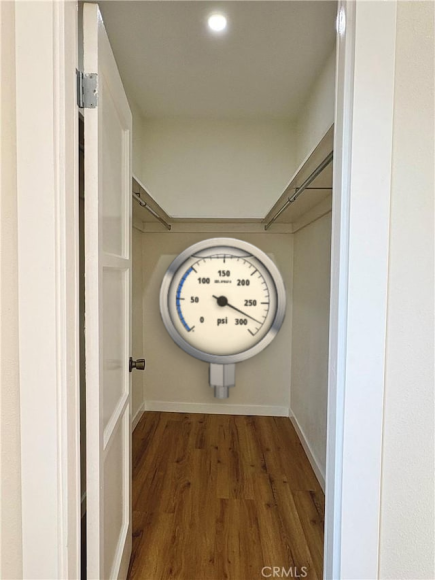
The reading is {"value": 280, "unit": "psi"}
